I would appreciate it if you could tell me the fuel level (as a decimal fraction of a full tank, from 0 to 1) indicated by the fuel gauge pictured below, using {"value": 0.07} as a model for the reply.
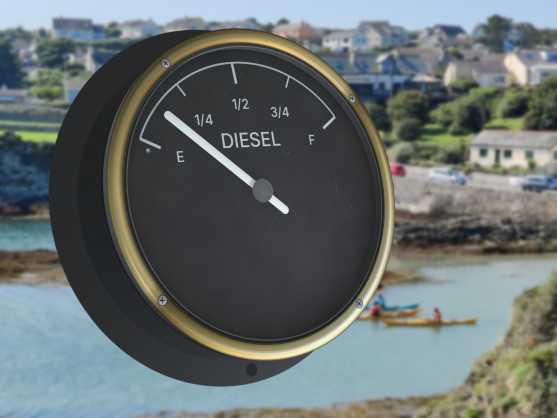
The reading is {"value": 0.125}
